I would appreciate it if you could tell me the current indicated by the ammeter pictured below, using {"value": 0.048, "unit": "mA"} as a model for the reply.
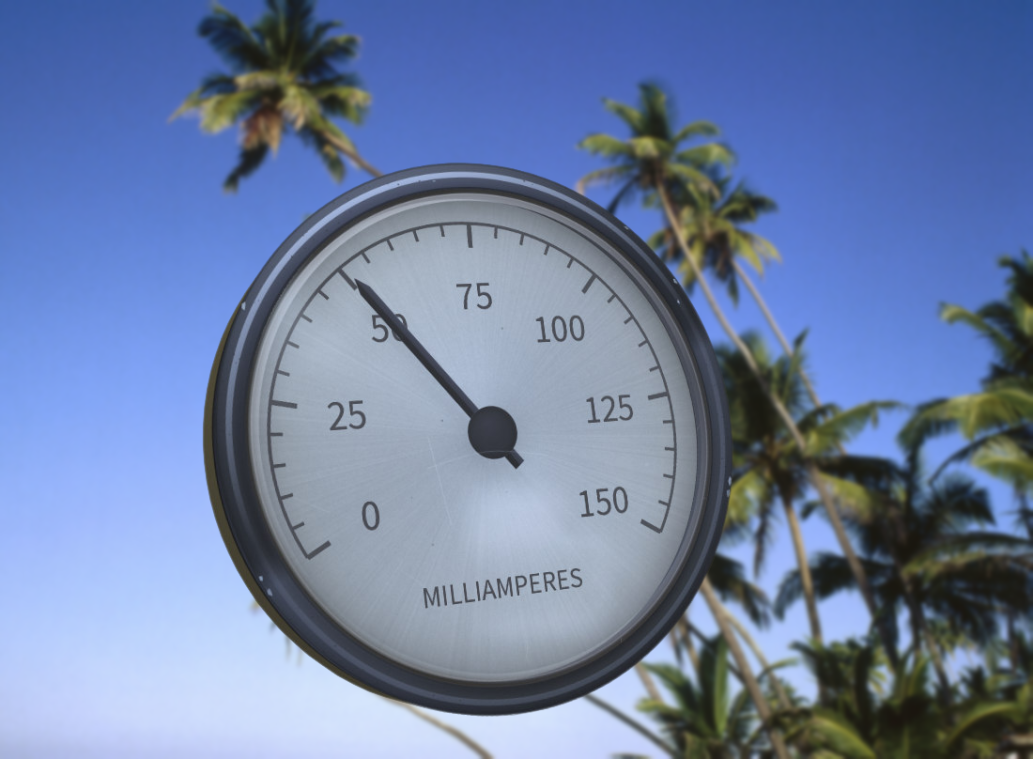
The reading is {"value": 50, "unit": "mA"}
